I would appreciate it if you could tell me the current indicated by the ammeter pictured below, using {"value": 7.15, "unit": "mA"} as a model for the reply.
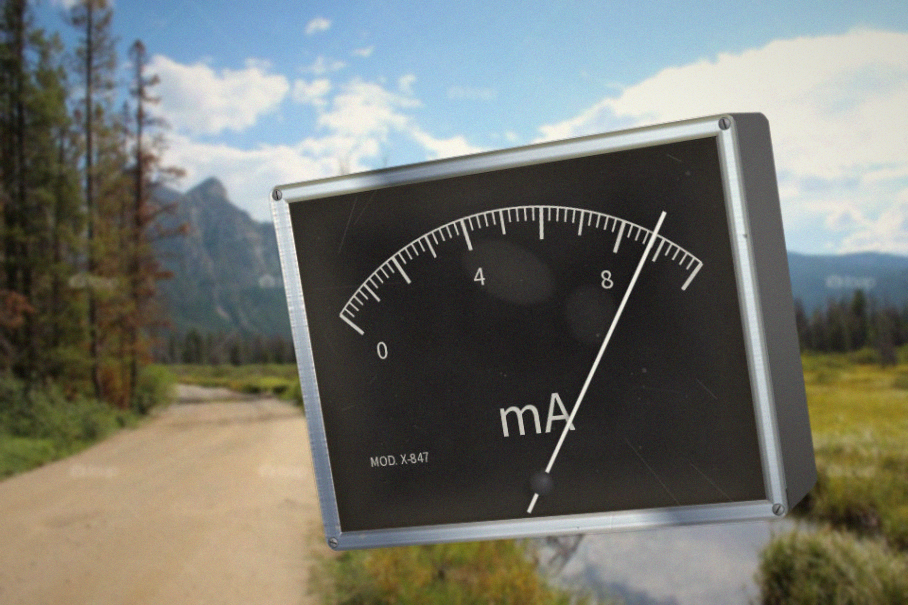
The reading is {"value": 8.8, "unit": "mA"}
